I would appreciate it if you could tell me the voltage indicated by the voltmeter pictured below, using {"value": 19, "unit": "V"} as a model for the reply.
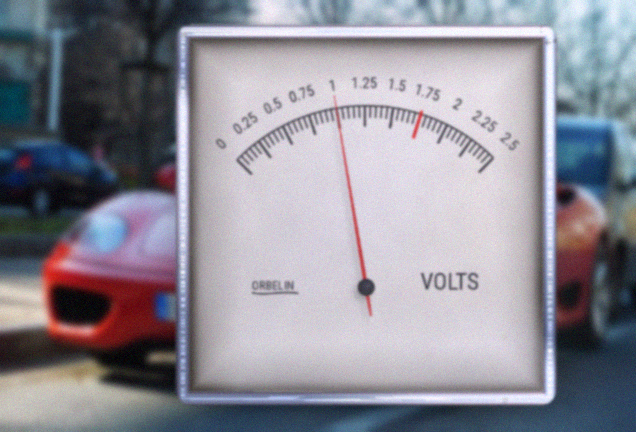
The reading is {"value": 1, "unit": "V"}
